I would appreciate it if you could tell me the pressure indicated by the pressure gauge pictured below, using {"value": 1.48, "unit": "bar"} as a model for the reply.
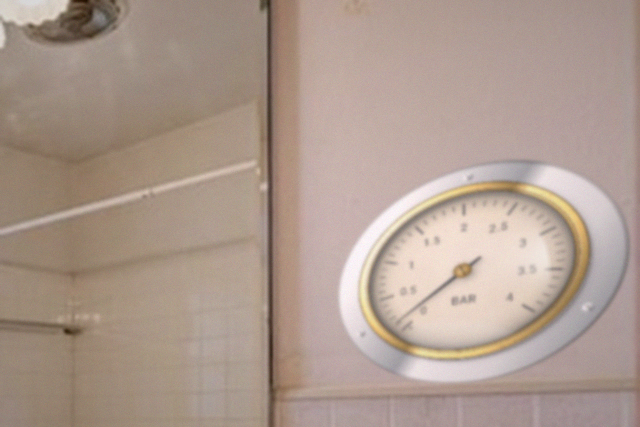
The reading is {"value": 0.1, "unit": "bar"}
